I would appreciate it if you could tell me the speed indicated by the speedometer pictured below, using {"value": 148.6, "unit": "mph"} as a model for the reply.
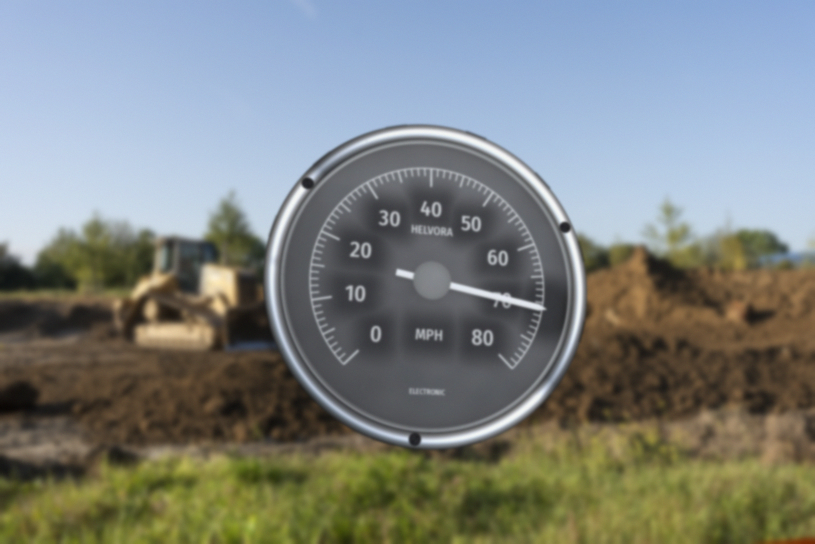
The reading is {"value": 70, "unit": "mph"}
